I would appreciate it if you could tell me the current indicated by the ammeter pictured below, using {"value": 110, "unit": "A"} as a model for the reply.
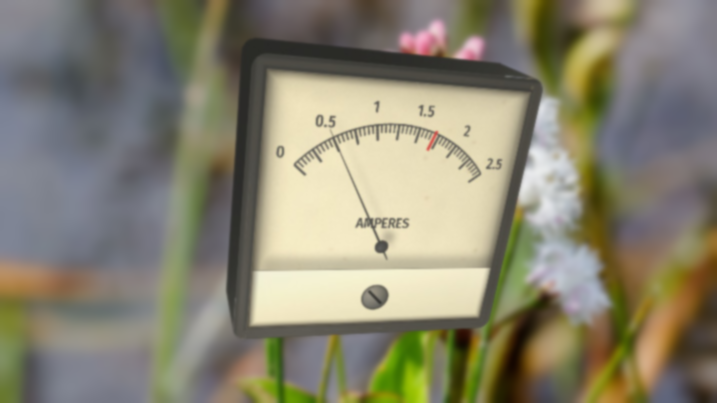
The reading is {"value": 0.5, "unit": "A"}
